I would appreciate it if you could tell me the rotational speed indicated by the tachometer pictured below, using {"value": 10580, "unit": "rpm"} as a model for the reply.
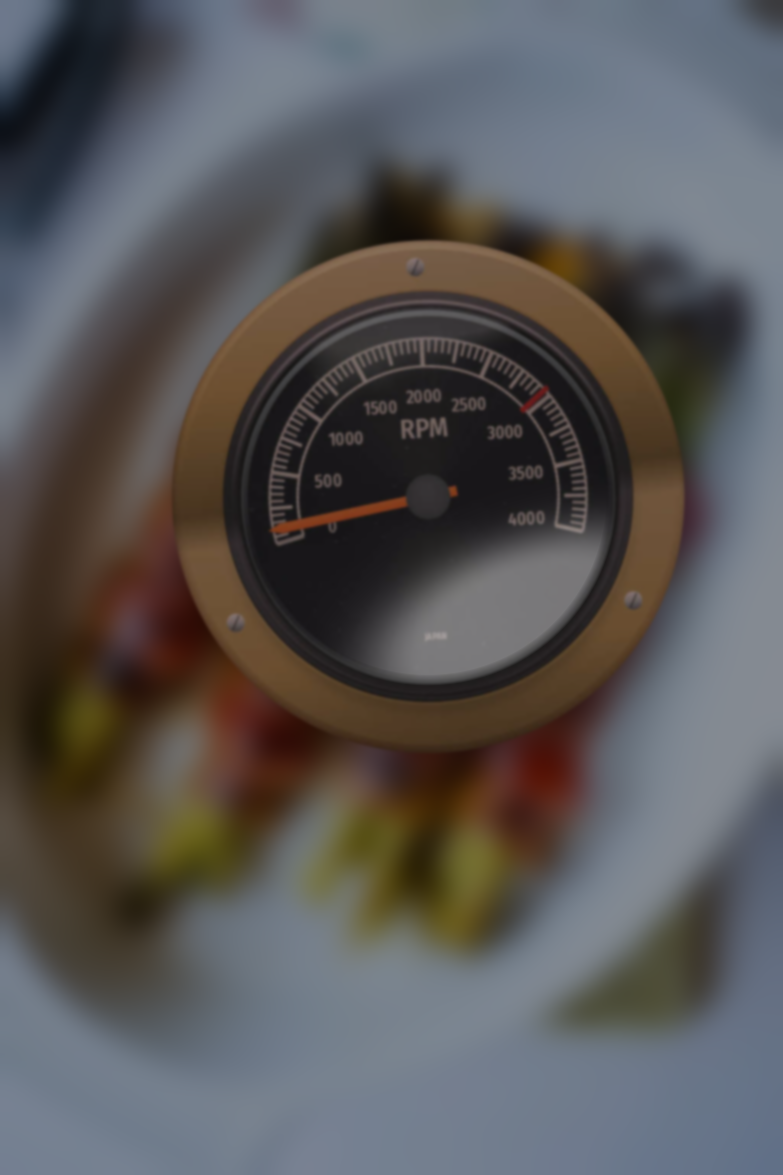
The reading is {"value": 100, "unit": "rpm"}
